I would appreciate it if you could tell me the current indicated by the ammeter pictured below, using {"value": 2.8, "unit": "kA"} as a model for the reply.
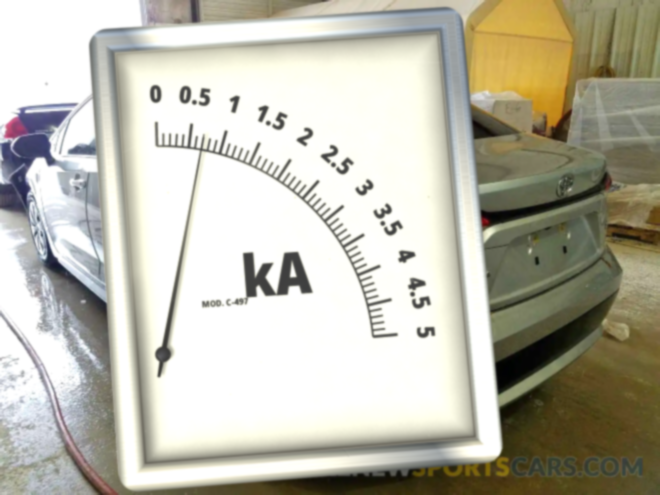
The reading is {"value": 0.7, "unit": "kA"}
